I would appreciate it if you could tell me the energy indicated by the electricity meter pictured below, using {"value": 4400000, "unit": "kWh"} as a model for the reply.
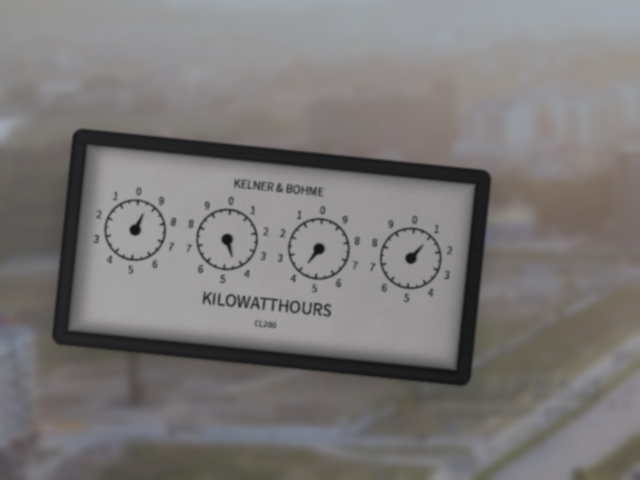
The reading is {"value": 9441, "unit": "kWh"}
